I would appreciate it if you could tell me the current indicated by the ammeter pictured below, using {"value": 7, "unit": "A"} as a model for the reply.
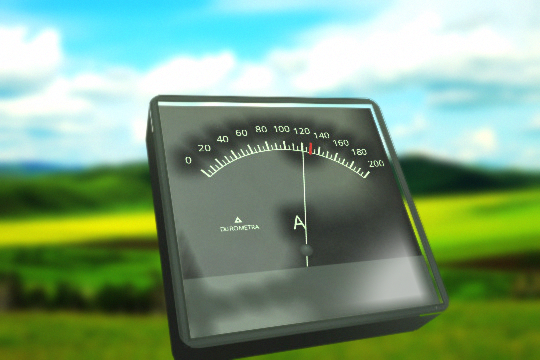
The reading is {"value": 120, "unit": "A"}
